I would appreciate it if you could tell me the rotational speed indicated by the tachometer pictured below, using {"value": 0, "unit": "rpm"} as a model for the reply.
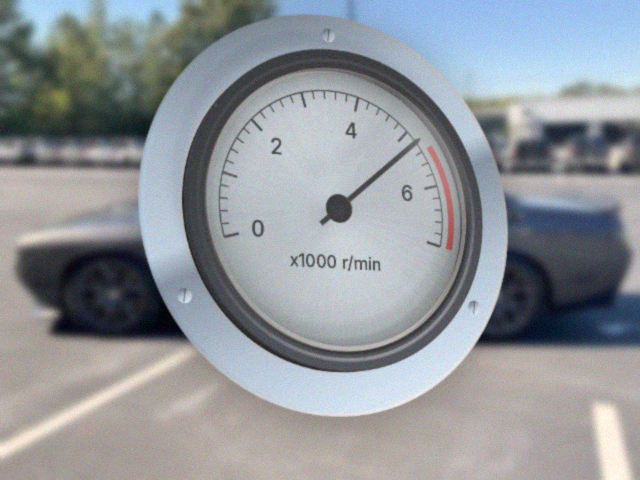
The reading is {"value": 5200, "unit": "rpm"}
